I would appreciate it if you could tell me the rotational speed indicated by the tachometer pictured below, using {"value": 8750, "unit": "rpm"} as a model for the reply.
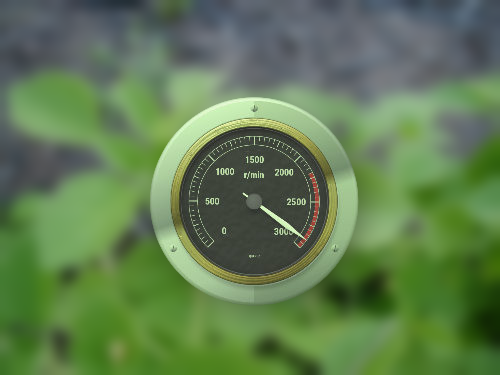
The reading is {"value": 2900, "unit": "rpm"}
